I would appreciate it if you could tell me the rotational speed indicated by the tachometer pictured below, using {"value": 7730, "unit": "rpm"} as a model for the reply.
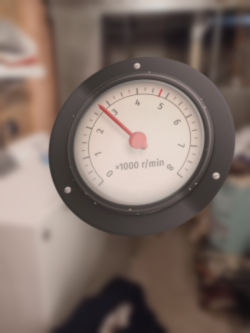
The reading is {"value": 2750, "unit": "rpm"}
